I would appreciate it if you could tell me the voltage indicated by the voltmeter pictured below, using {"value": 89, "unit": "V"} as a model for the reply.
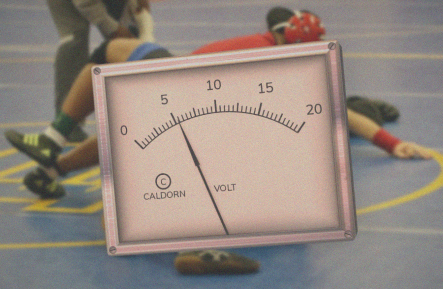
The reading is {"value": 5.5, "unit": "V"}
